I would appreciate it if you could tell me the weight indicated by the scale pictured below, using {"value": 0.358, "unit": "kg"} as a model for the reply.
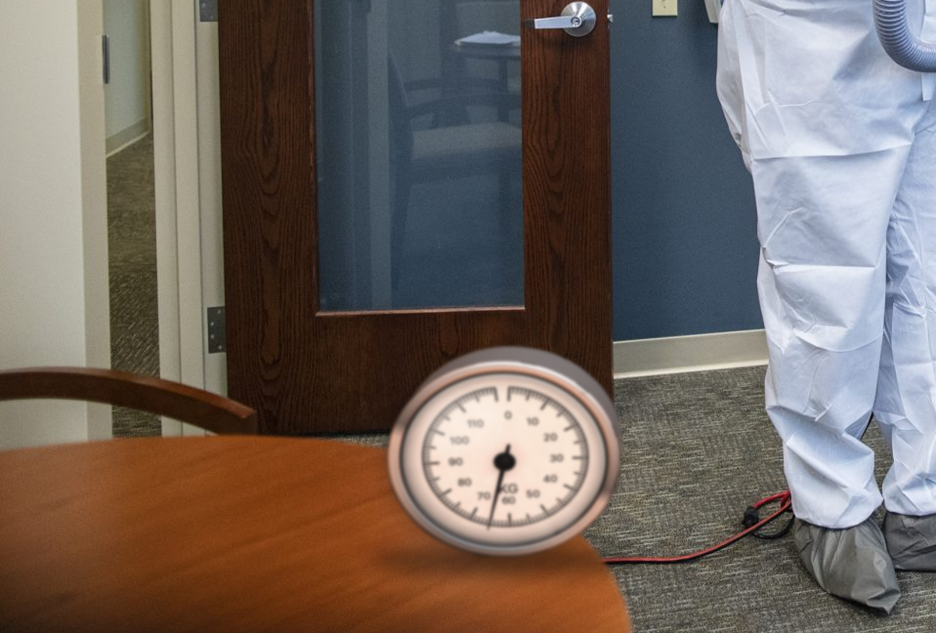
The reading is {"value": 65, "unit": "kg"}
